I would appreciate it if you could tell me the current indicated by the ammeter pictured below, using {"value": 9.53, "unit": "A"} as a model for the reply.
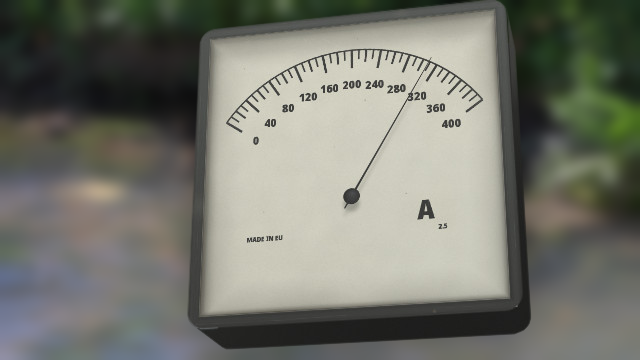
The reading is {"value": 310, "unit": "A"}
